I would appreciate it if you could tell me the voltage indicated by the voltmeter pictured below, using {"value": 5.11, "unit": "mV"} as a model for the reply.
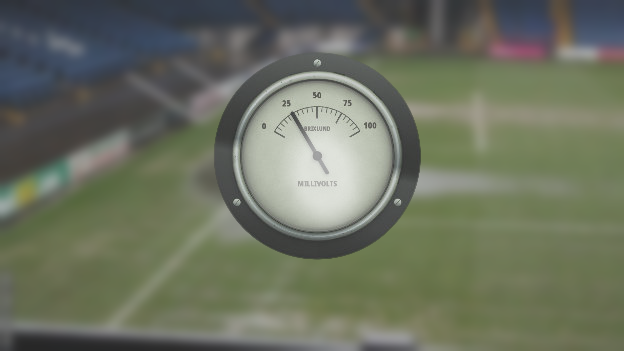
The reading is {"value": 25, "unit": "mV"}
